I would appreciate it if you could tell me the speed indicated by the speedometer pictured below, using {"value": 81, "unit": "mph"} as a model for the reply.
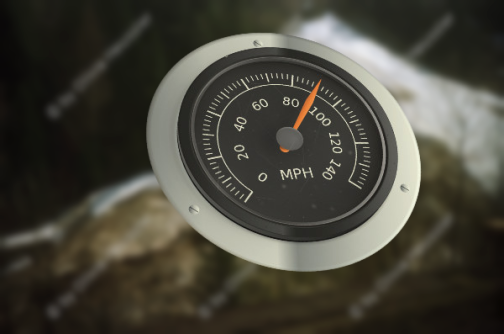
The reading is {"value": 90, "unit": "mph"}
